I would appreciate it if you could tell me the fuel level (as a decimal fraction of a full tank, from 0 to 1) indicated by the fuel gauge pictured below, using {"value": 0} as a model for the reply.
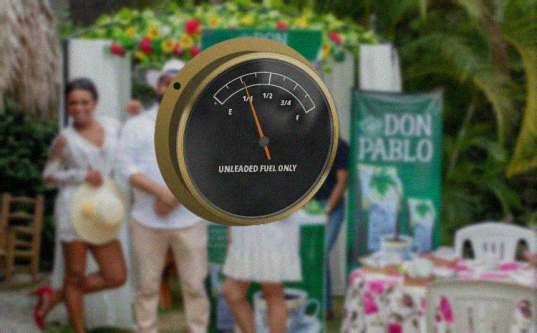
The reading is {"value": 0.25}
